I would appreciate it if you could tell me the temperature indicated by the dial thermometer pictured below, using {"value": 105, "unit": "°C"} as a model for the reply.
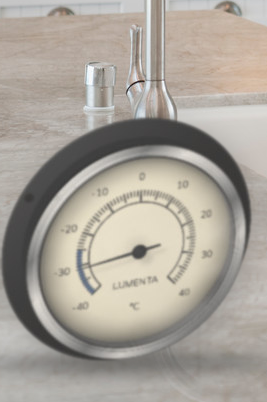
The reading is {"value": -30, "unit": "°C"}
